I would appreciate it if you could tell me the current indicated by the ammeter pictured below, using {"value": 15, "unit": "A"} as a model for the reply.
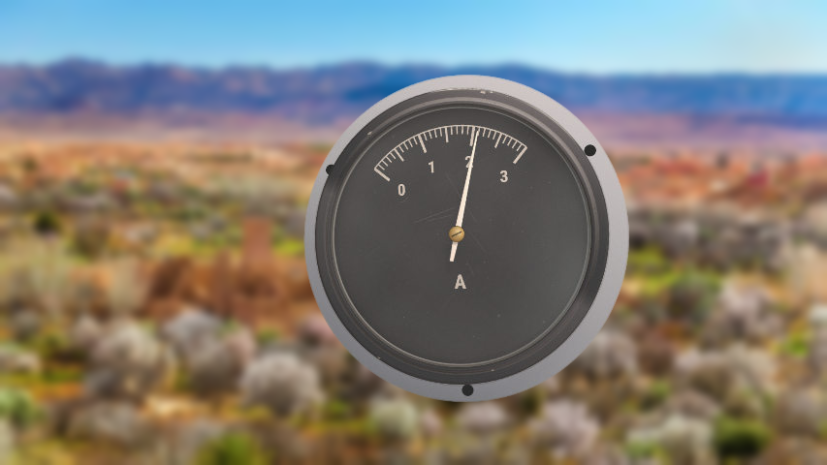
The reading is {"value": 2.1, "unit": "A"}
